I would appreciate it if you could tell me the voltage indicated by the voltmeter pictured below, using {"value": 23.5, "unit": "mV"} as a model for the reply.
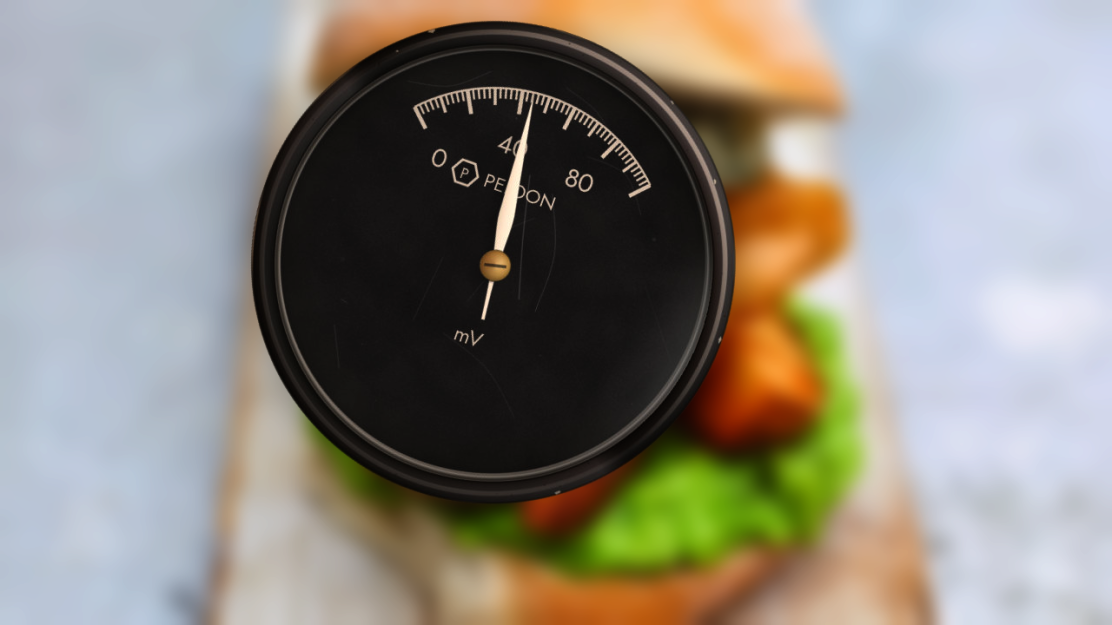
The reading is {"value": 44, "unit": "mV"}
